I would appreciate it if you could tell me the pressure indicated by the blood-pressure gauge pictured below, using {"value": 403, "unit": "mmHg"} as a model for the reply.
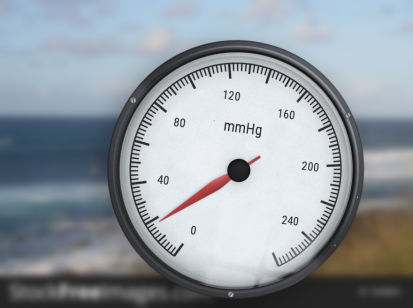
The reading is {"value": 18, "unit": "mmHg"}
